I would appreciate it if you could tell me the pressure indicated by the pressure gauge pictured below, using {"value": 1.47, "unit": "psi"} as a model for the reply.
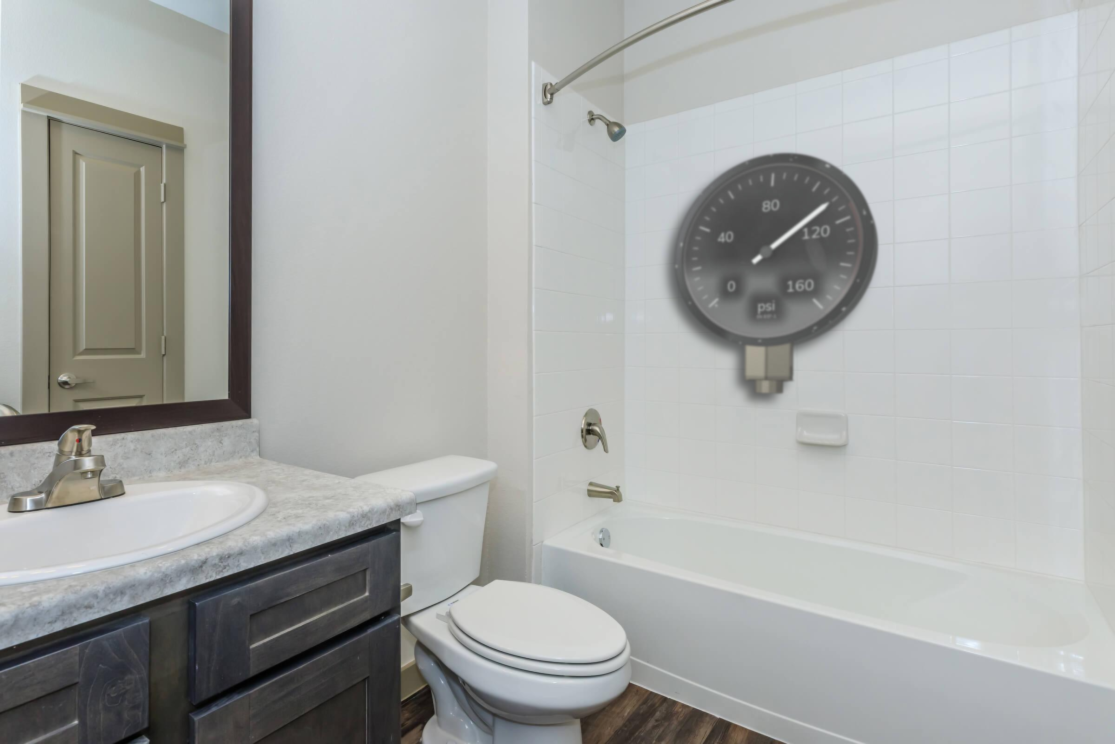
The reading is {"value": 110, "unit": "psi"}
